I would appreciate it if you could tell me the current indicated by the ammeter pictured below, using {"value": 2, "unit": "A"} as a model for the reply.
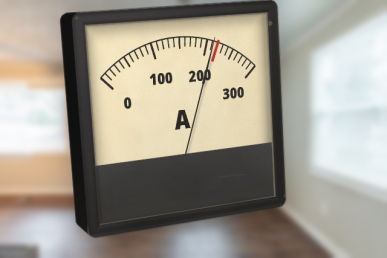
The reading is {"value": 210, "unit": "A"}
